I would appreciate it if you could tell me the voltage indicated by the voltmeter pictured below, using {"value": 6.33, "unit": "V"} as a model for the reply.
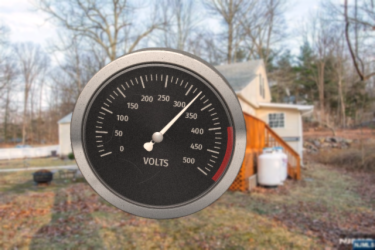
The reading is {"value": 320, "unit": "V"}
